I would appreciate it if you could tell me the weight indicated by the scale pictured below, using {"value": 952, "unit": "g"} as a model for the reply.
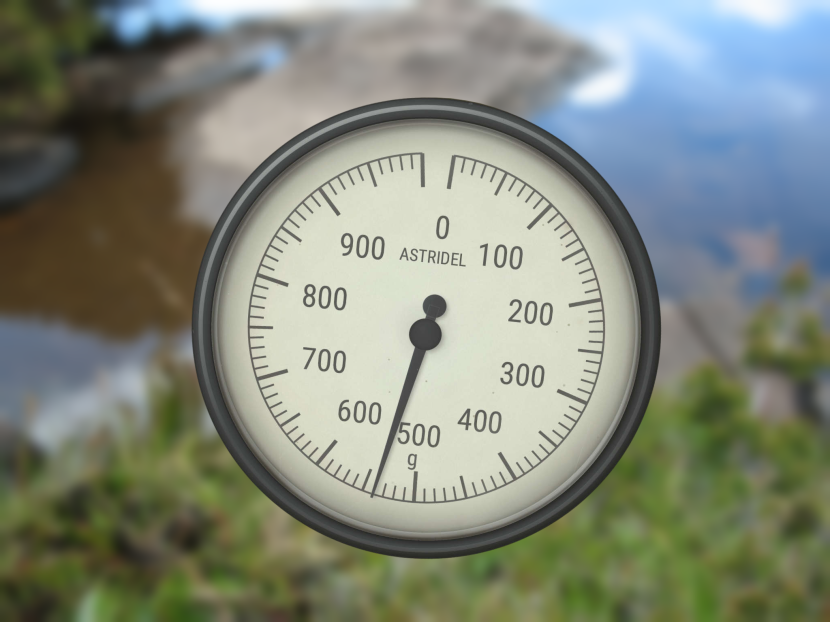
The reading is {"value": 540, "unit": "g"}
